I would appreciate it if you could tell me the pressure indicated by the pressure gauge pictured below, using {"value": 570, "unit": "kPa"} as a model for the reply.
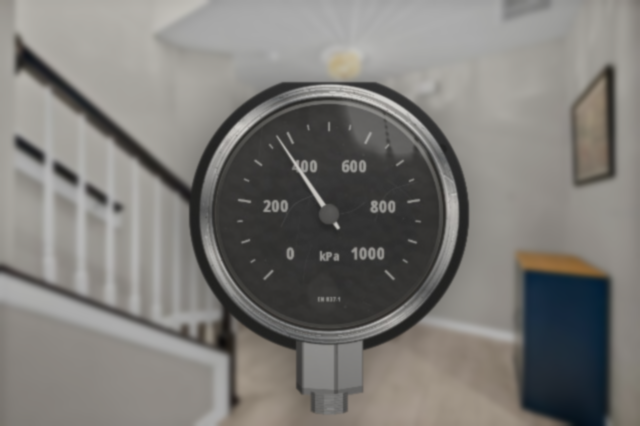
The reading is {"value": 375, "unit": "kPa"}
